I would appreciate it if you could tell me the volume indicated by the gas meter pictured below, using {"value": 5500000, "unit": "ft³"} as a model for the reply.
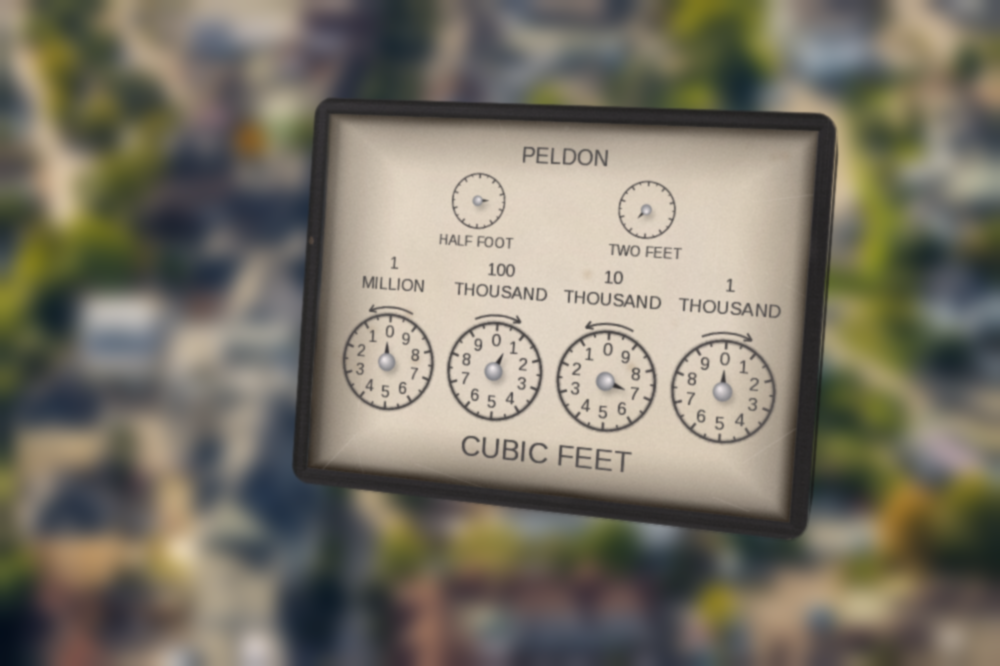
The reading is {"value": 7000, "unit": "ft³"}
